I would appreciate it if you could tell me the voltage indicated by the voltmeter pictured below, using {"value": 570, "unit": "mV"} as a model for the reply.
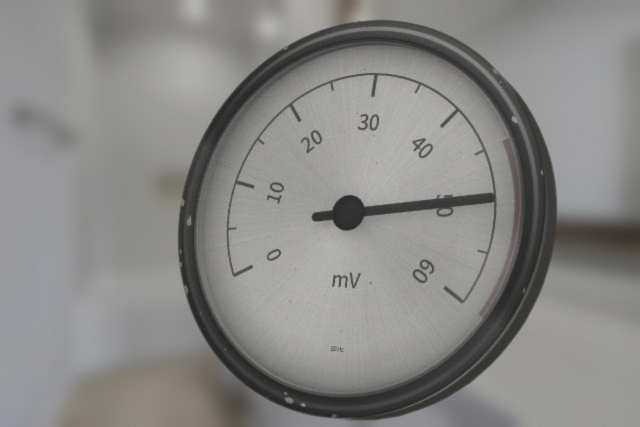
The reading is {"value": 50, "unit": "mV"}
